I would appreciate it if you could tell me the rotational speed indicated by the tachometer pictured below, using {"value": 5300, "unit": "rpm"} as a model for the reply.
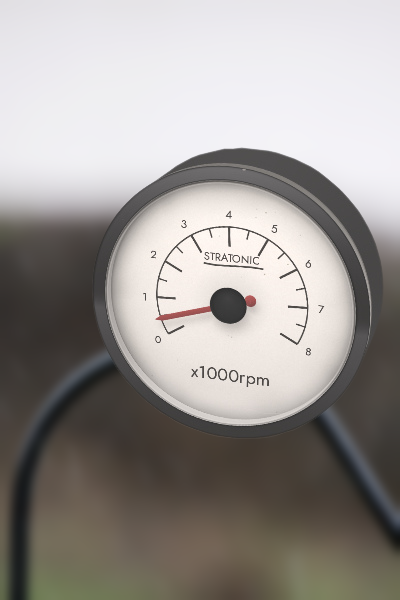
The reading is {"value": 500, "unit": "rpm"}
